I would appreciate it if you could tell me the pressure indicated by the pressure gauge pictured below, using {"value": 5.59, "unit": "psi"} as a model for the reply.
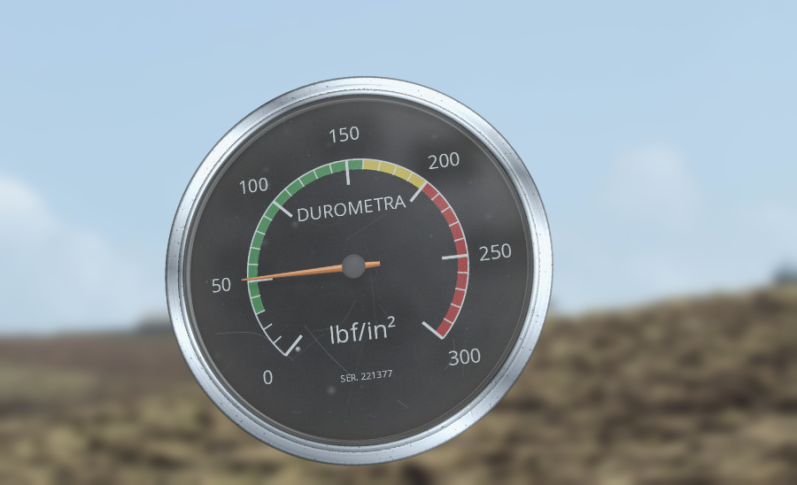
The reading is {"value": 50, "unit": "psi"}
